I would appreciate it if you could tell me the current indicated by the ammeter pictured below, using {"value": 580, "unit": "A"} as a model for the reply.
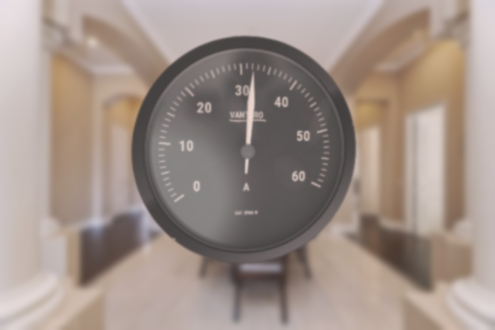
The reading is {"value": 32, "unit": "A"}
